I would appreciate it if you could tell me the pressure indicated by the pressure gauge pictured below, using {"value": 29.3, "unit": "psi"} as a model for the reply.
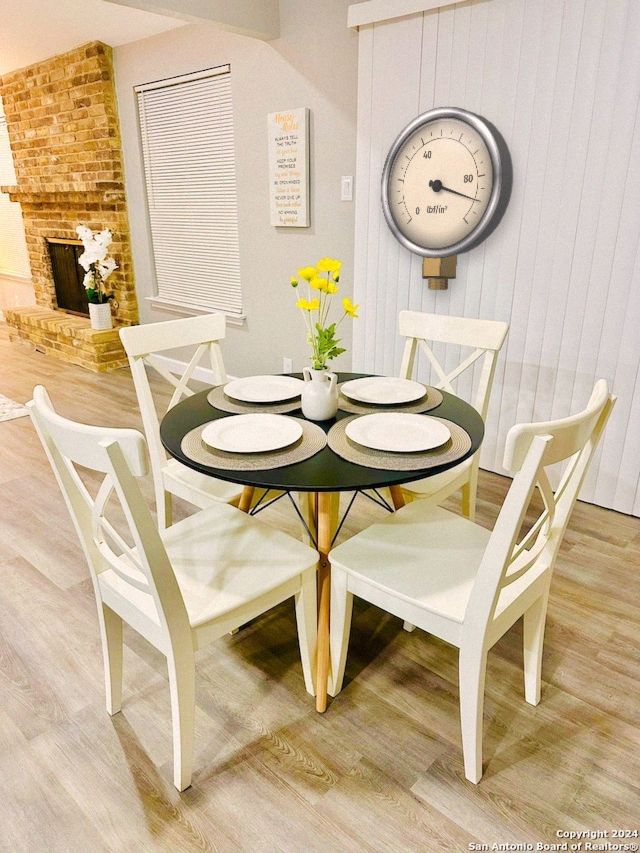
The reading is {"value": 90, "unit": "psi"}
